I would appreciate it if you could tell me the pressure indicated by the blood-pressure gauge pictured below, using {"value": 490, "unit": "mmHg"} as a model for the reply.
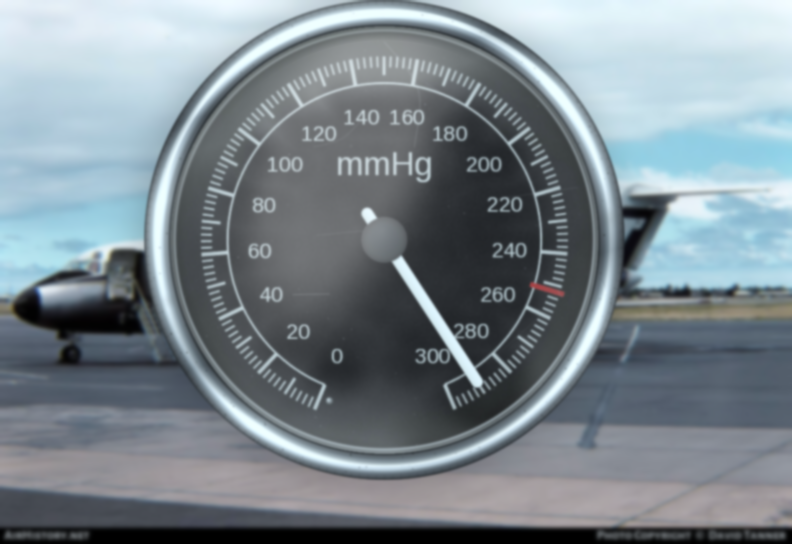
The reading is {"value": 290, "unit": "mmHg"}
